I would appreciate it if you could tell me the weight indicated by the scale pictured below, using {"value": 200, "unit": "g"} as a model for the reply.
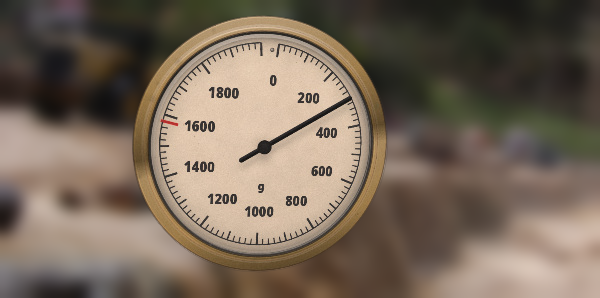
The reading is {"value": 300, "unit": "g"}
